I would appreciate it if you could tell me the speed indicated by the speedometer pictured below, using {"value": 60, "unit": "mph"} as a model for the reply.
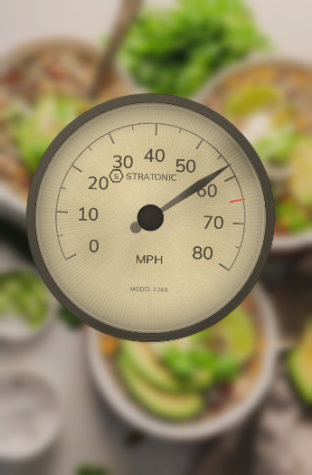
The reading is {"value": 57.5, "unit": "mph"}
